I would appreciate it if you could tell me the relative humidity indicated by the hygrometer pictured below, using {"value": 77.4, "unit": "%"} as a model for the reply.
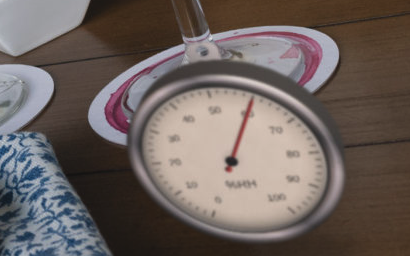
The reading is {"value": 60, "unit": "%"}
